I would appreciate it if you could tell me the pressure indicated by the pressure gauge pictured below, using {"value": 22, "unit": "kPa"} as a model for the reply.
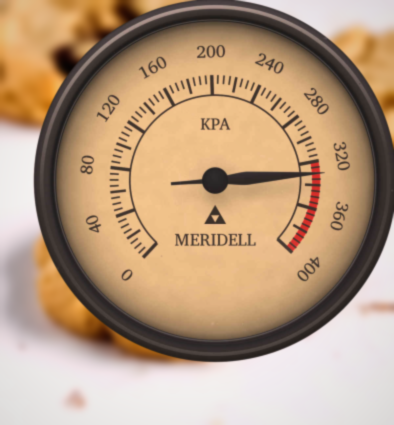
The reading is {"value": 330, "unit": "kPa"}
